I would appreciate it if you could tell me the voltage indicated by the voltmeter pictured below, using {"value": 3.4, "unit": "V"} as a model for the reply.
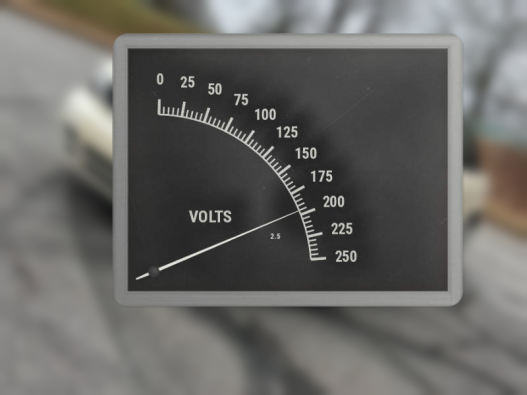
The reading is {"value": 195, "unit": "V"}
